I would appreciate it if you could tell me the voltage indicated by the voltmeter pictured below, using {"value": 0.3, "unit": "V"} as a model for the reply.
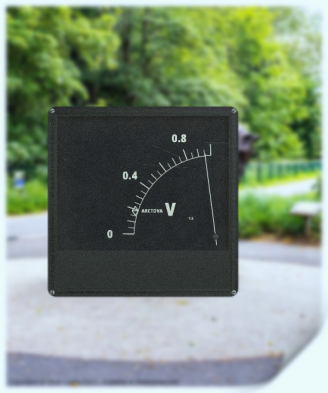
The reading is {"value": 0.95, "unit": "V"}
